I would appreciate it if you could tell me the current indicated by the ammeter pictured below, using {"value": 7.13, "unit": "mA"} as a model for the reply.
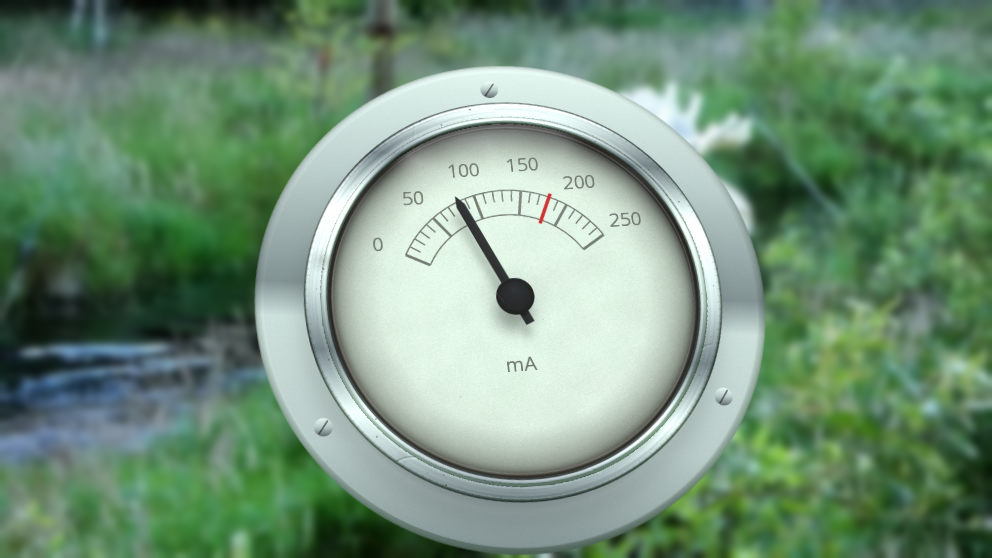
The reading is {"value": 80, "unit": "mA"}
